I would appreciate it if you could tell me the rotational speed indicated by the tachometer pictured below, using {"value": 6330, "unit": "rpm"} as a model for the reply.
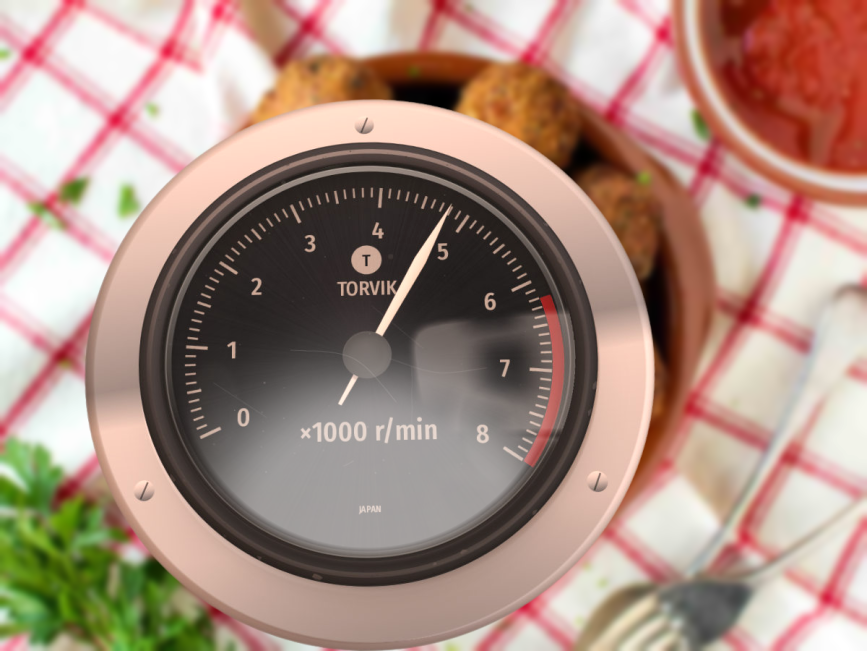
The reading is {"value": 4800, "unit": "rpm"}
